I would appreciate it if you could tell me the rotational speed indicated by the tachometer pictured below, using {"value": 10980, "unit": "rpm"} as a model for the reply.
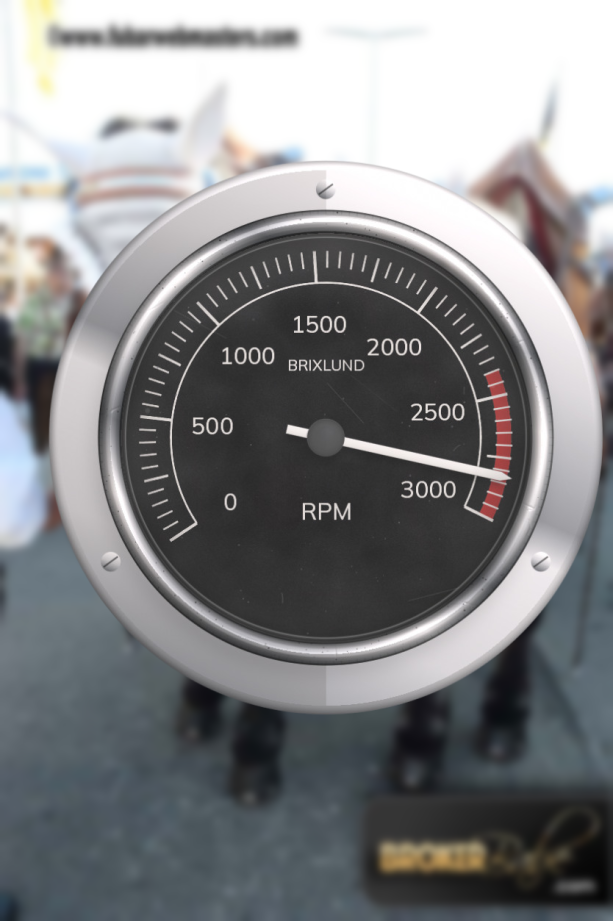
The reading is {"value": 2825, "unit": "rpm"}
